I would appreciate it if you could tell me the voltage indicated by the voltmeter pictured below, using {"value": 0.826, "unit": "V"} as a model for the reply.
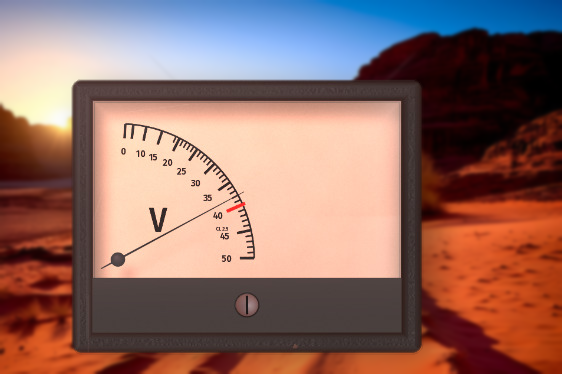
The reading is {"value": 38, "unit": "V"}
